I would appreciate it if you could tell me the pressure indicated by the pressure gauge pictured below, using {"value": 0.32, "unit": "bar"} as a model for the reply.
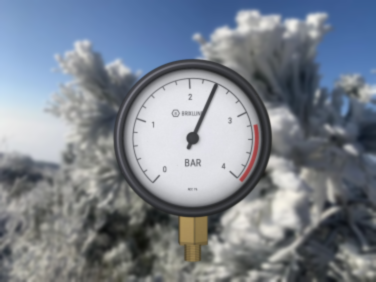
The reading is {"value": 2.4, "unit": "bar"}
